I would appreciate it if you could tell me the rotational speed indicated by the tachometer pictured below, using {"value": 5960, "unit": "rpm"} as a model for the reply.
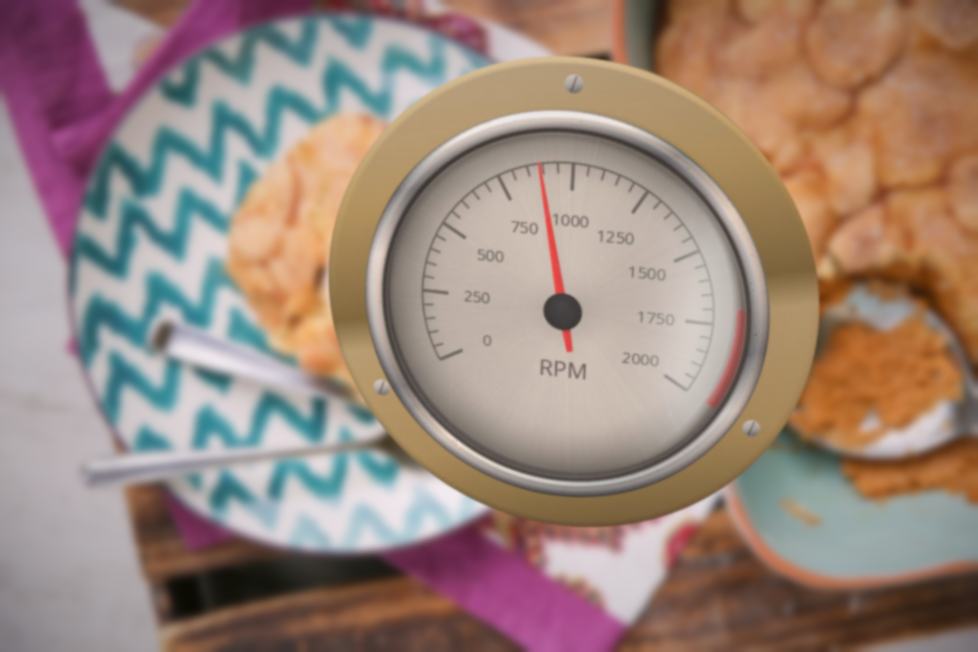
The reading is {"value": 900, "unit": "rpm"}
